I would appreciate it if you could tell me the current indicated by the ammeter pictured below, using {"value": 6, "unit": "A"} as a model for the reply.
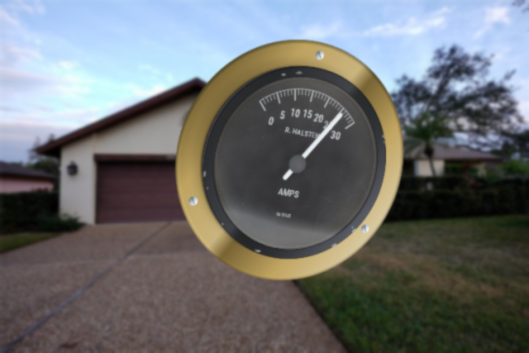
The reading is {"value": 25, "unit": "A"}
